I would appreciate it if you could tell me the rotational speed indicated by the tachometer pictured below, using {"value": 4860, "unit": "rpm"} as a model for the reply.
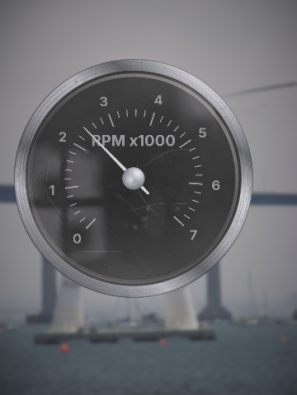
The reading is {"value": 2400, "unit": "rpm"}
